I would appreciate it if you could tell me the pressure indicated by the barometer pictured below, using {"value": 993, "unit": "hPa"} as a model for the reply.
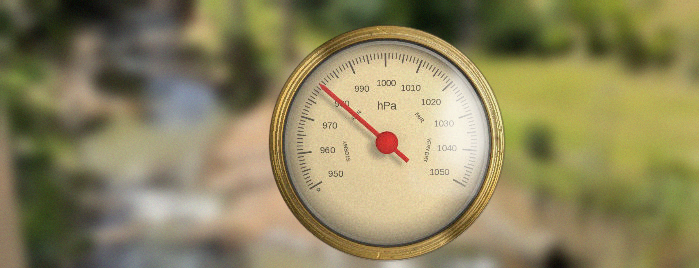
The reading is {"value": 980, "unit": "hPa"}
